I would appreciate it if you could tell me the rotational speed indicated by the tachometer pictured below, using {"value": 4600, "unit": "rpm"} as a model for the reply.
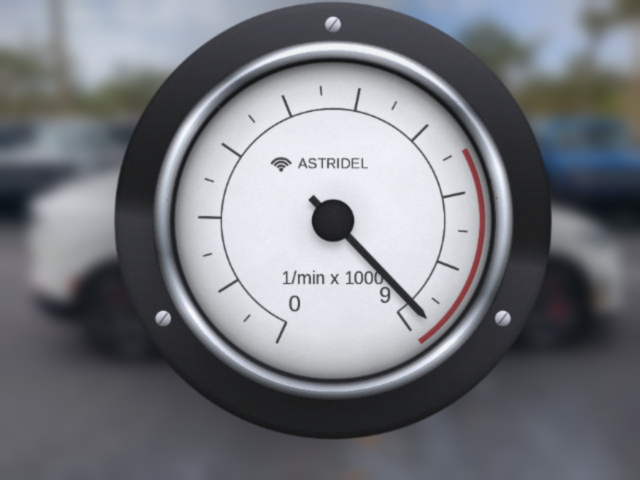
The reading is {"value": 8750, "unit": "rpm"}
